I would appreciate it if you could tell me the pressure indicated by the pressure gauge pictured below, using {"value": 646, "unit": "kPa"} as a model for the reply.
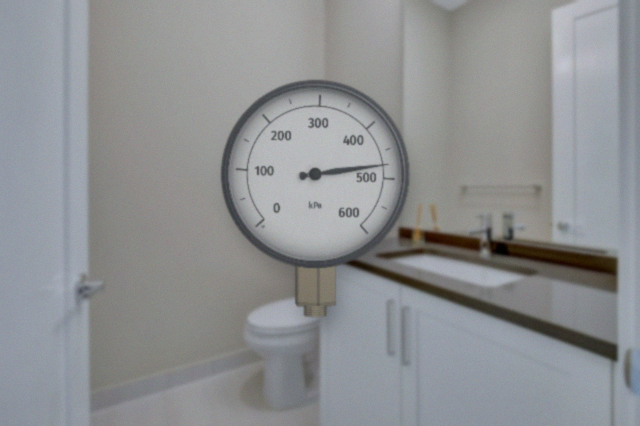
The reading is {"value": 475, "unit": "kPa"}
